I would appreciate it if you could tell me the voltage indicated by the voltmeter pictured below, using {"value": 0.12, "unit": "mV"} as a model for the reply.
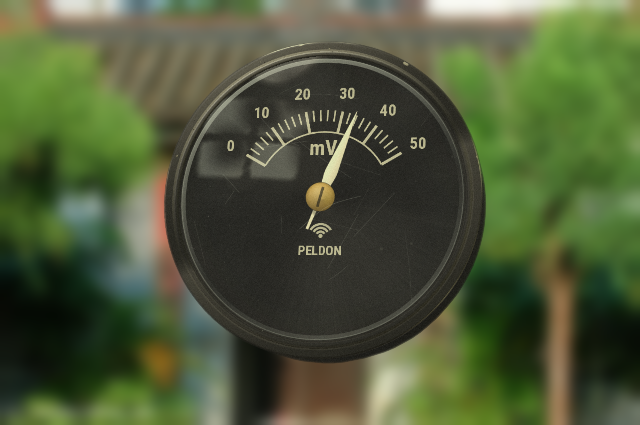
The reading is {"value": 34, "unit": "mV"}
